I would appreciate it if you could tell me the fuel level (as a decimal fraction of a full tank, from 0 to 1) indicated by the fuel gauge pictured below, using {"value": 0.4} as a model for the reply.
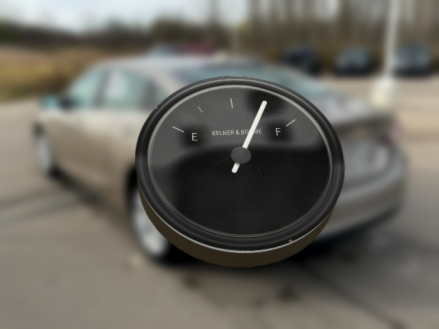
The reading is {"value": 0.75}
